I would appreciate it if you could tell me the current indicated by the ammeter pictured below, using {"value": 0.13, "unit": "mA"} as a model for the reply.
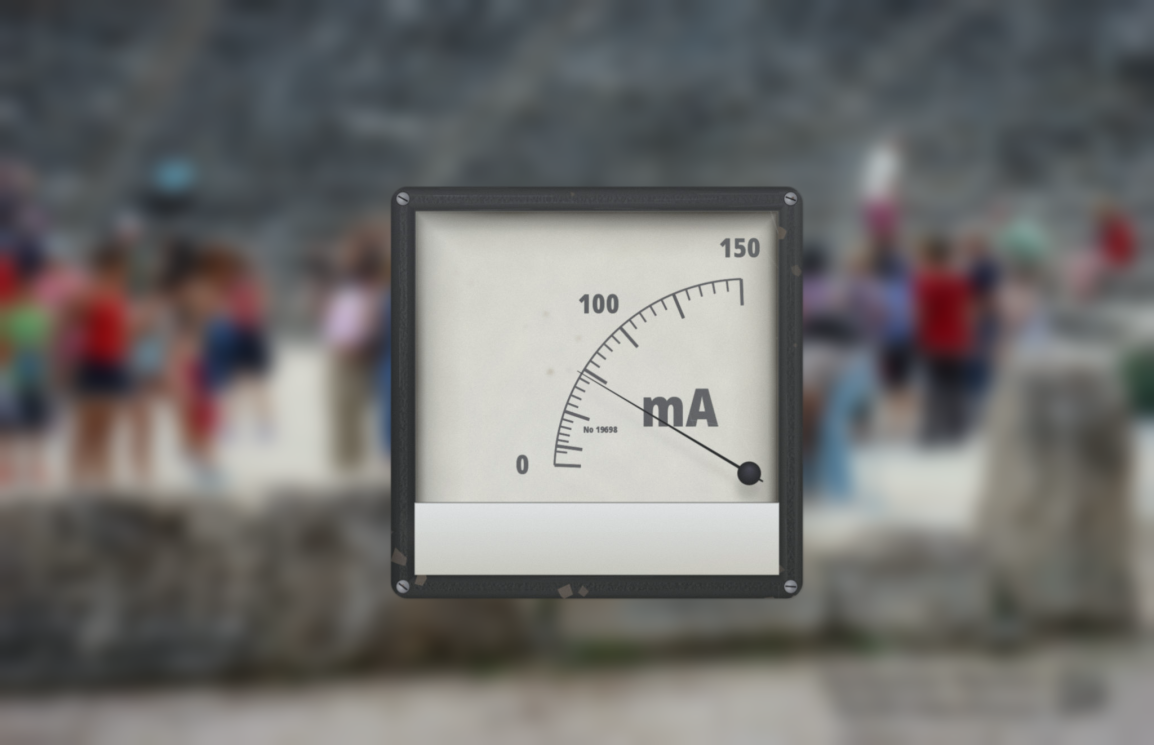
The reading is {"value": 72.5, "unit": "mA"}
